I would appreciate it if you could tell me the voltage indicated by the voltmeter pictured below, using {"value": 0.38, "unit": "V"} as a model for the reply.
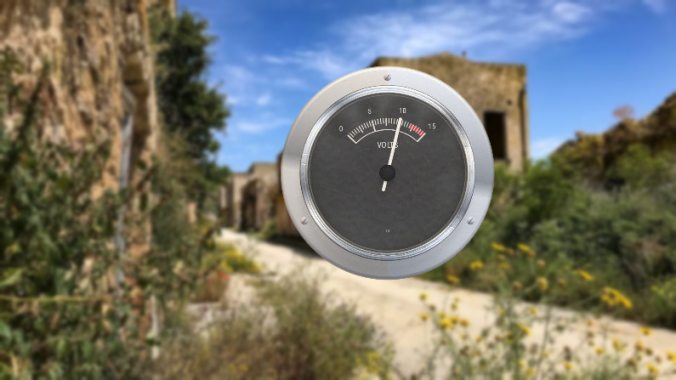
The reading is {"value": 10, "unit": "V"}
